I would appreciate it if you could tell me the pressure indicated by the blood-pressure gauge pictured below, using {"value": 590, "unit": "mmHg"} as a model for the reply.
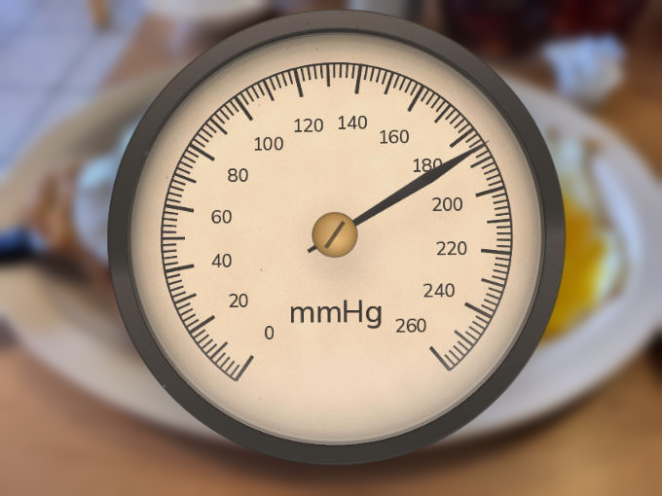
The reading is {"value": 186, "unit": "mmHg"}
